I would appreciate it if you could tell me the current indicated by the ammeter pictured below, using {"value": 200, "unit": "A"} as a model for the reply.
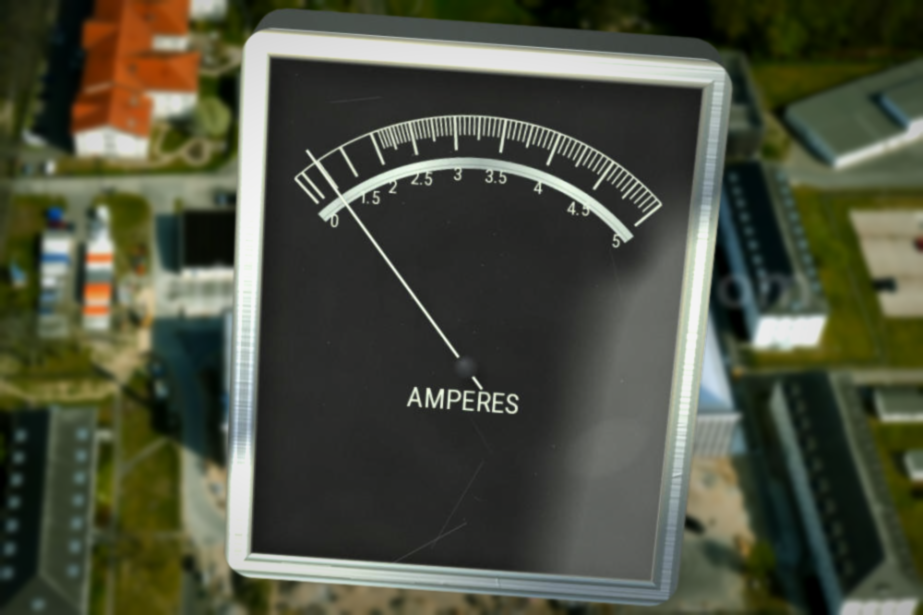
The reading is {"value": 1, "unit": "A"}
